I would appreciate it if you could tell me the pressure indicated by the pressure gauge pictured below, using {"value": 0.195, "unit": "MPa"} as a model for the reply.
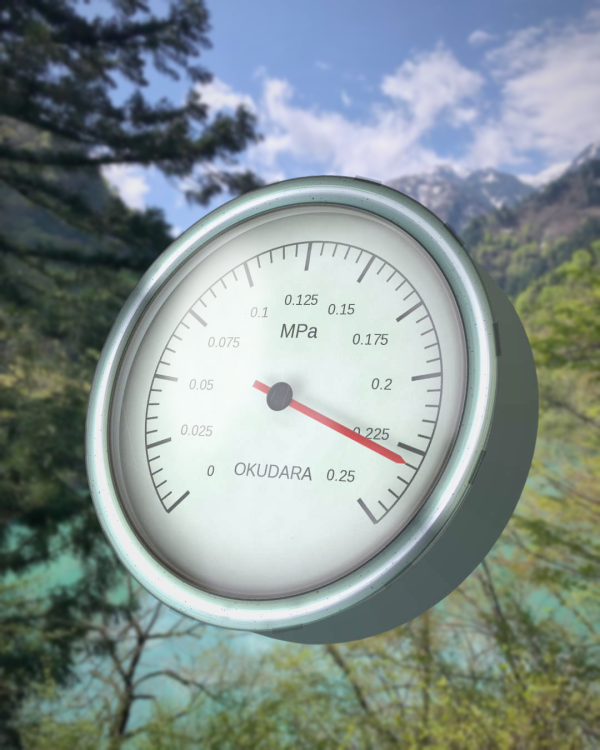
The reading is {"value": 0.23, "unit": "MPa"}
